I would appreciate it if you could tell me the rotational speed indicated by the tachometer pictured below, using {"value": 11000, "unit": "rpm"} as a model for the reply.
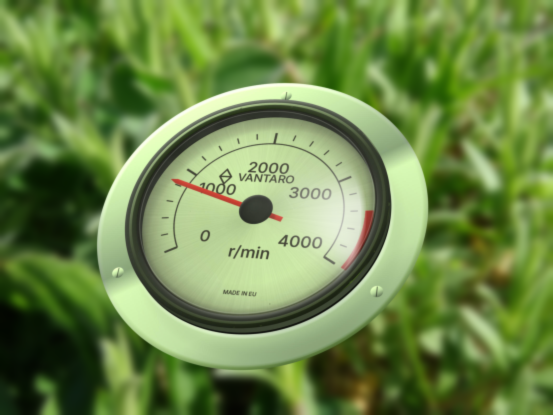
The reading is {"value": 800, "unit": "rpm"}
